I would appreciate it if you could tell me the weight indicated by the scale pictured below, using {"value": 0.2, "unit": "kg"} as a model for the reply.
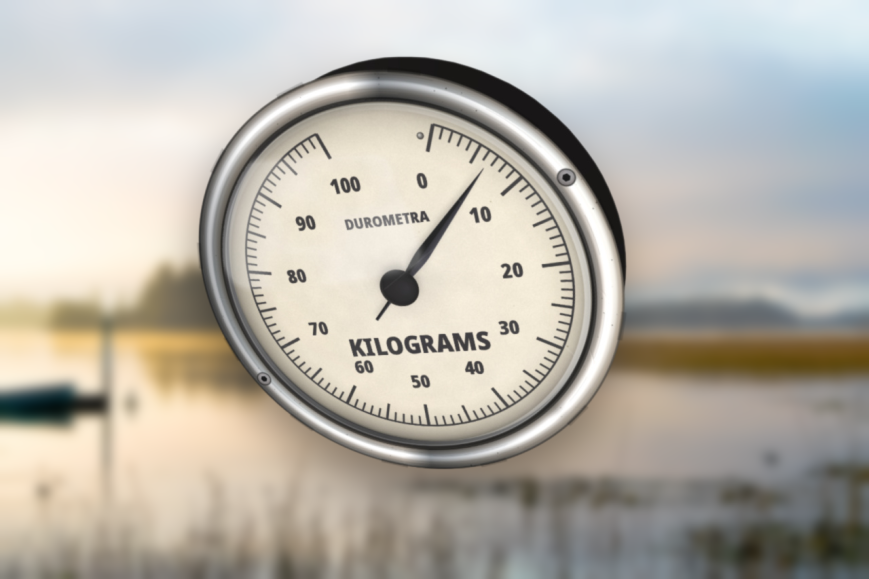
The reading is {"value": 6.5, "unit": "kg"}
